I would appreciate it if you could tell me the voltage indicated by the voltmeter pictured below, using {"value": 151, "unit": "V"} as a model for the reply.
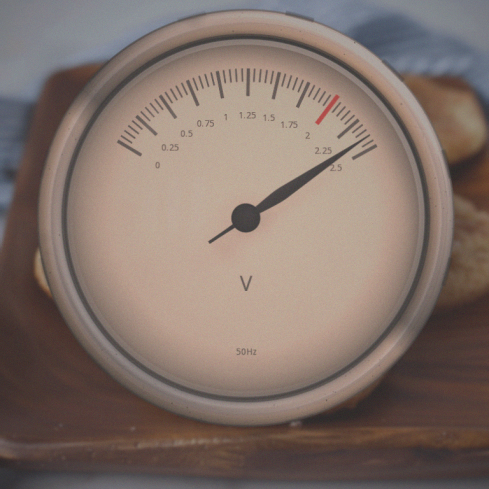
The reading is {"value": 2.4, "unit": "V"}
